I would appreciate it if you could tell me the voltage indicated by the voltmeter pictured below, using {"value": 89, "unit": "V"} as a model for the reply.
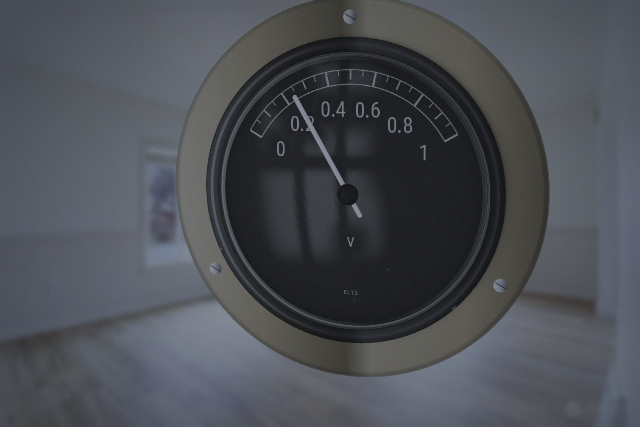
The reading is {"value": 0.25, "unit": "V"}
